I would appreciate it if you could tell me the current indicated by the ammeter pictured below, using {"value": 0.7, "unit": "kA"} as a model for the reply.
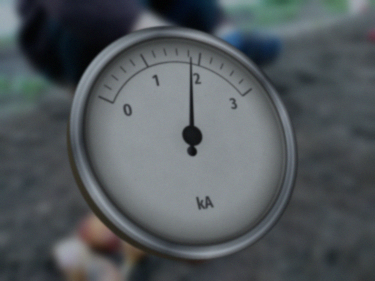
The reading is {"value": 1.8, "unit": "kA"}
